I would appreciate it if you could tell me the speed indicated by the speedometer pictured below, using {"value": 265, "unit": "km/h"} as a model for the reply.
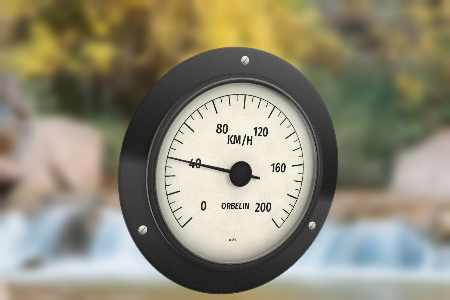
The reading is {"value": 40, "unit": "km/h"}
